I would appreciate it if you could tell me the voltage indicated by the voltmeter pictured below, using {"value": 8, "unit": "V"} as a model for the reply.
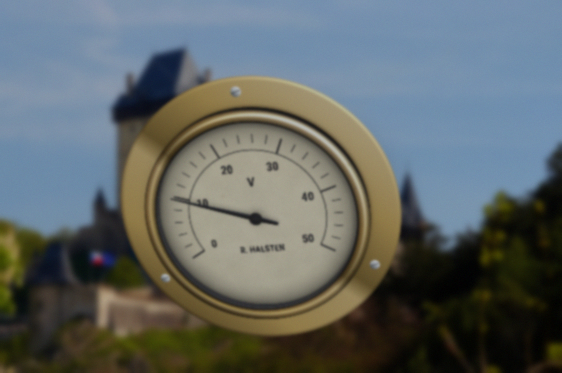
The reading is {"value": 10, "unit": "V"}
